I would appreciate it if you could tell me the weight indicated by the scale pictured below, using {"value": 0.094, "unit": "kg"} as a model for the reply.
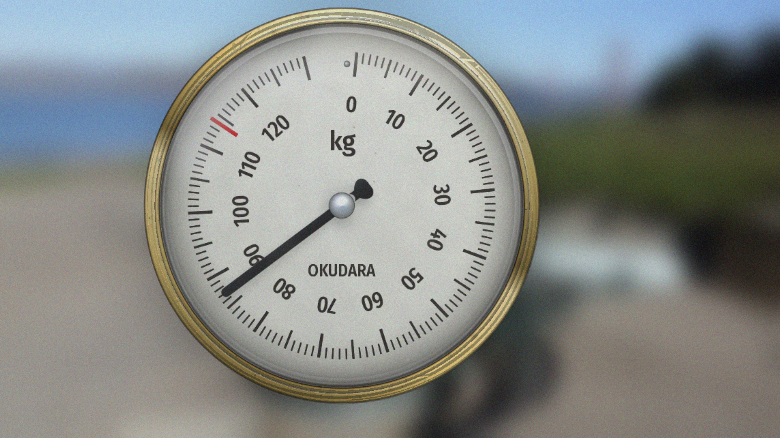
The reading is {"value": 87, "unit": "kg"}
